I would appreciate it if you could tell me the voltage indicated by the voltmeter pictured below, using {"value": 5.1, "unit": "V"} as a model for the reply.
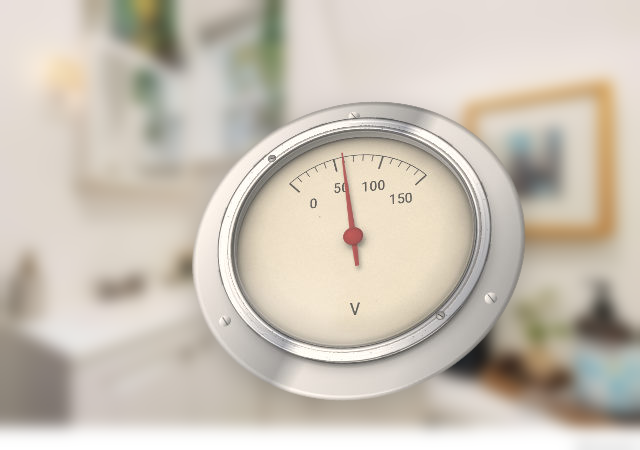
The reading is {"value": 60, "unit": "V"}
